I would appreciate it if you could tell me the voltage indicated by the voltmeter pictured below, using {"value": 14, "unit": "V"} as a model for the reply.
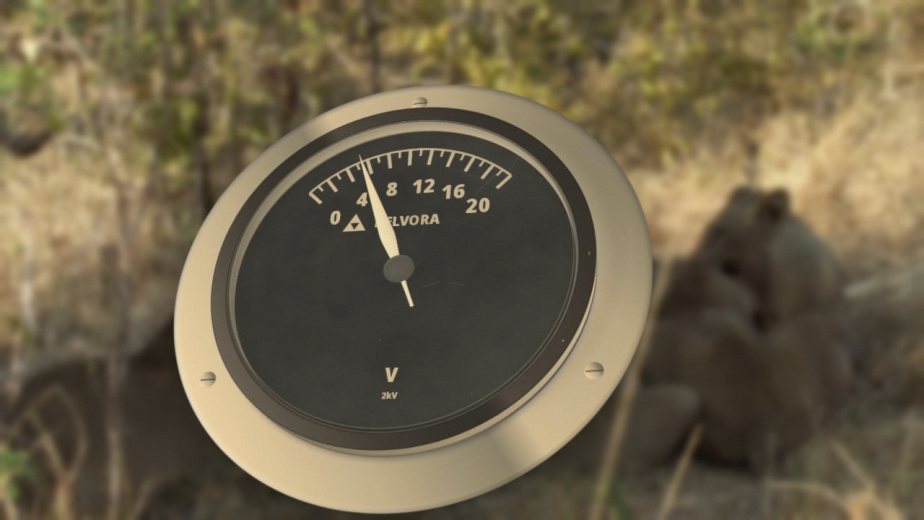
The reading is {"value": 5.5, "unit": "V"}
